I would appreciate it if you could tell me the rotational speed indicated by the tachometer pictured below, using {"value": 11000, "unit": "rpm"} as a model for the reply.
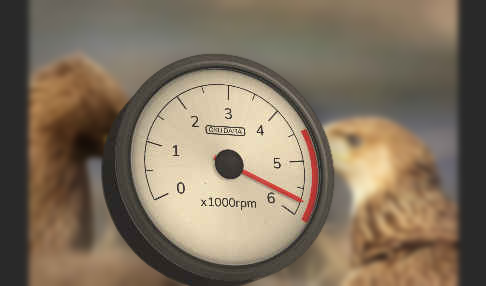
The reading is {"value": 5750, "unit": "rpm"}
